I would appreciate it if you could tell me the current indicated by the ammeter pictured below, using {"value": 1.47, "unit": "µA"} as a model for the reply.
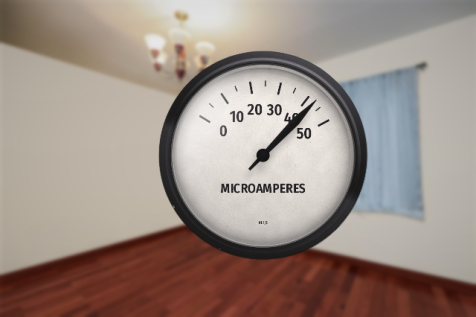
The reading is {"value": 42.5, "unit": "µA"}
